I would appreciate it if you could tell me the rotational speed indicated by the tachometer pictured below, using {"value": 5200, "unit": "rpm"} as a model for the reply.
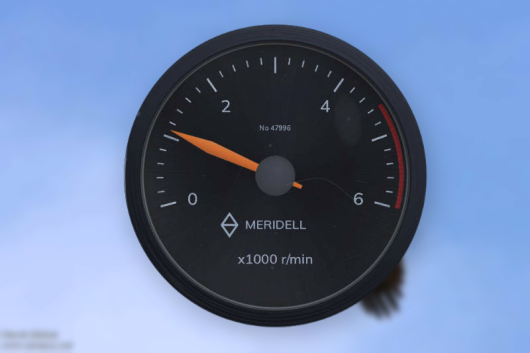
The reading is {"value": 1100, "unit": "rpm"}
